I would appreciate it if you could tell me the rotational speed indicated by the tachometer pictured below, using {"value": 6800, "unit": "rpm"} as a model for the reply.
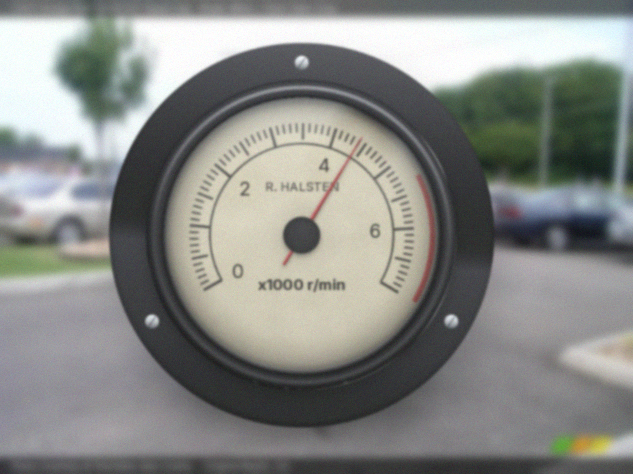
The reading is {"value": 4400, "unit": "rpm"}
